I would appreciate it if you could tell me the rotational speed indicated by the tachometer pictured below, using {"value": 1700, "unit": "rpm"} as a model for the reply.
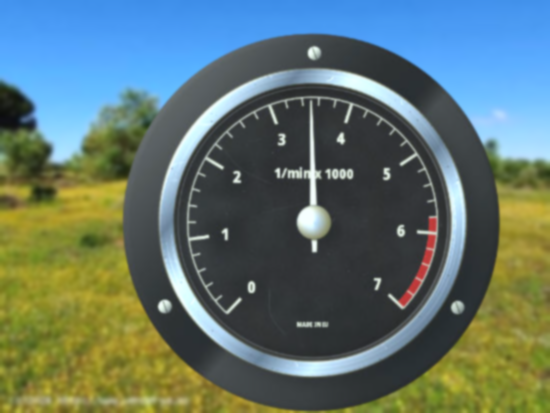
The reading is {"value": 3500, "unit": "rpm"}
